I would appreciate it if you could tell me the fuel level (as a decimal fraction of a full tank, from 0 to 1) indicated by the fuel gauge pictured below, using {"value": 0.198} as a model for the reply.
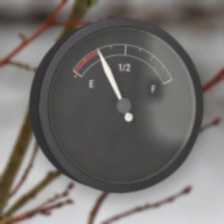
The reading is {"value": 0.25}
